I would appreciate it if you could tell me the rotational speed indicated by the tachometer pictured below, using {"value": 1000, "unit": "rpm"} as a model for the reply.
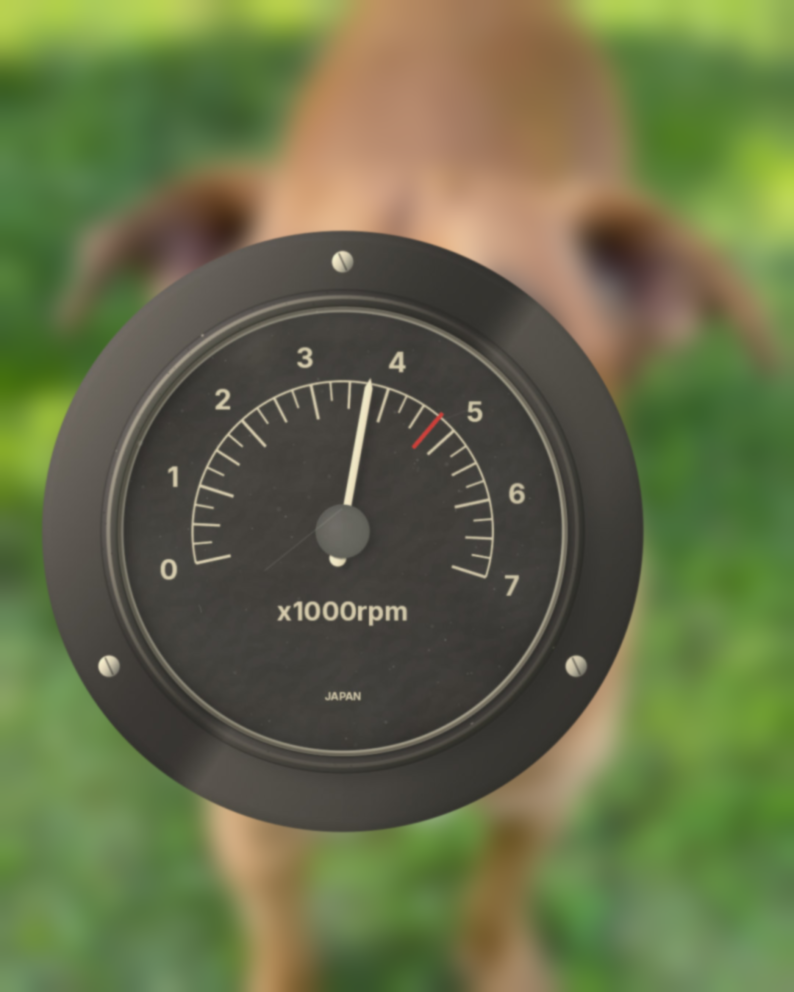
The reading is {"value": 3750, "unit": "rpm"}
